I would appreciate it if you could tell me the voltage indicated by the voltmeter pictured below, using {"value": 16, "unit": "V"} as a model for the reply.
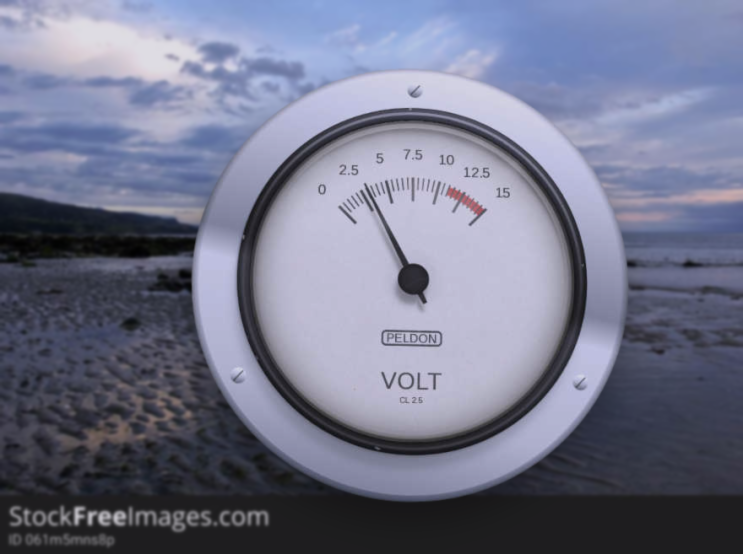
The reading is {"value": 3, "unit": "V"}
